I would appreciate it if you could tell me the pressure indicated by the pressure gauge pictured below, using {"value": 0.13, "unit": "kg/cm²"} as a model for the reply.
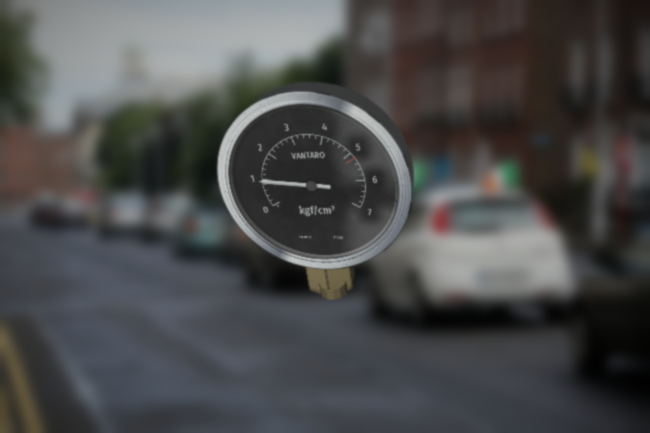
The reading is {"value": 1, "unit": "kg/cm²"}
